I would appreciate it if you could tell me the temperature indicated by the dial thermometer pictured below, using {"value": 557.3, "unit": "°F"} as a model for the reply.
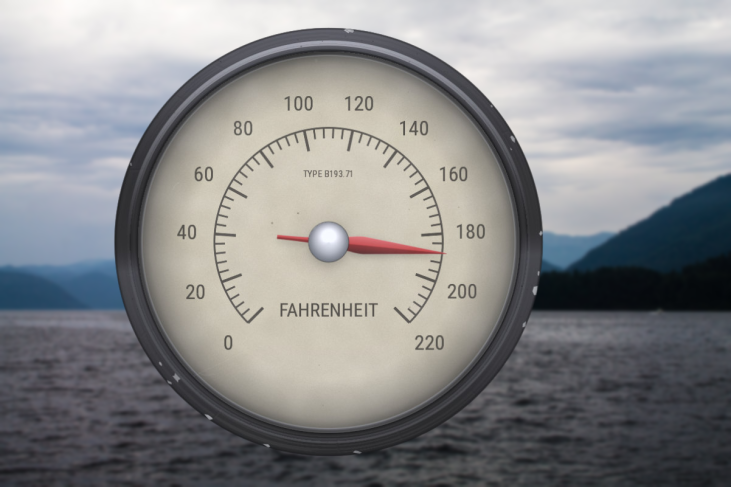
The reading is {"value": 188, "unit": "°F"}
